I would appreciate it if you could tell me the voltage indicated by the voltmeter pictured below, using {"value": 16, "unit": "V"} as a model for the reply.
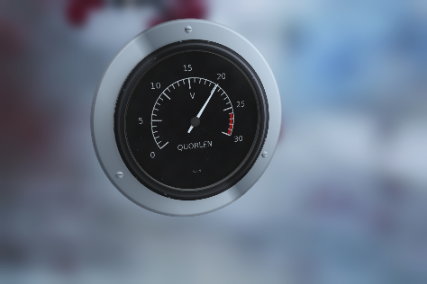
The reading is {"value": 20, "unit": "V"}
